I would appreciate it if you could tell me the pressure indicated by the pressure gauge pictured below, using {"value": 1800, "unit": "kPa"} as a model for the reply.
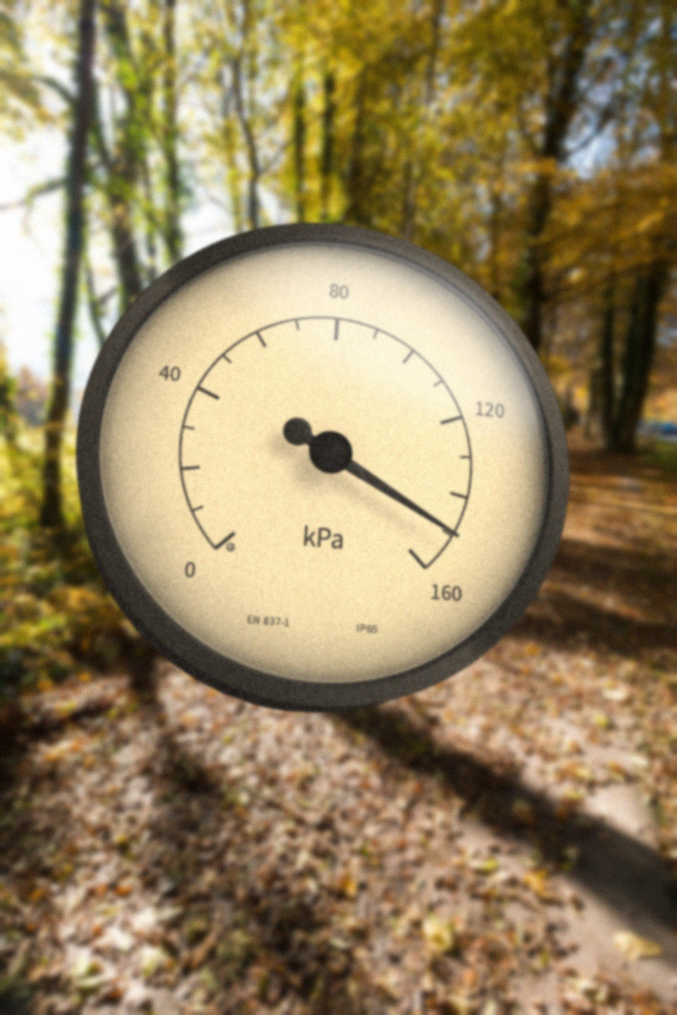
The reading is {"value": 150, "unit": "kPa"}
